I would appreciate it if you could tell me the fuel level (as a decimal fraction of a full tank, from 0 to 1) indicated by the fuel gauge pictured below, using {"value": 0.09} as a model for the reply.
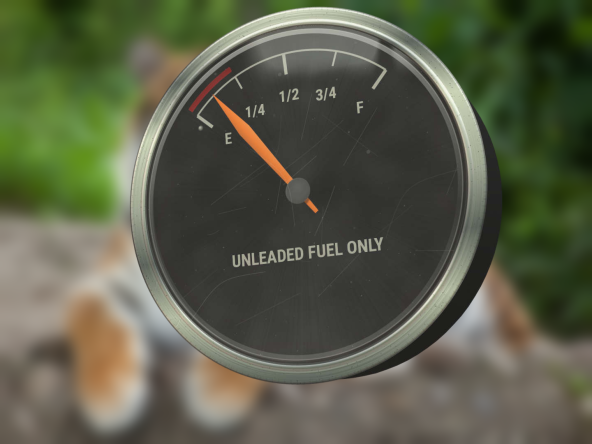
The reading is {"value": 0.125}
